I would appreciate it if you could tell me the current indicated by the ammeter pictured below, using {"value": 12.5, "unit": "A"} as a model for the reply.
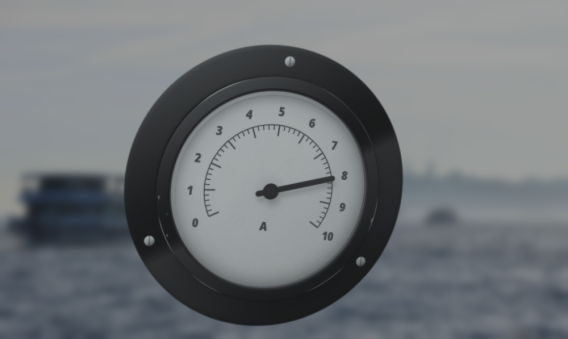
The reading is {"value": 8, "unit": "A"}
